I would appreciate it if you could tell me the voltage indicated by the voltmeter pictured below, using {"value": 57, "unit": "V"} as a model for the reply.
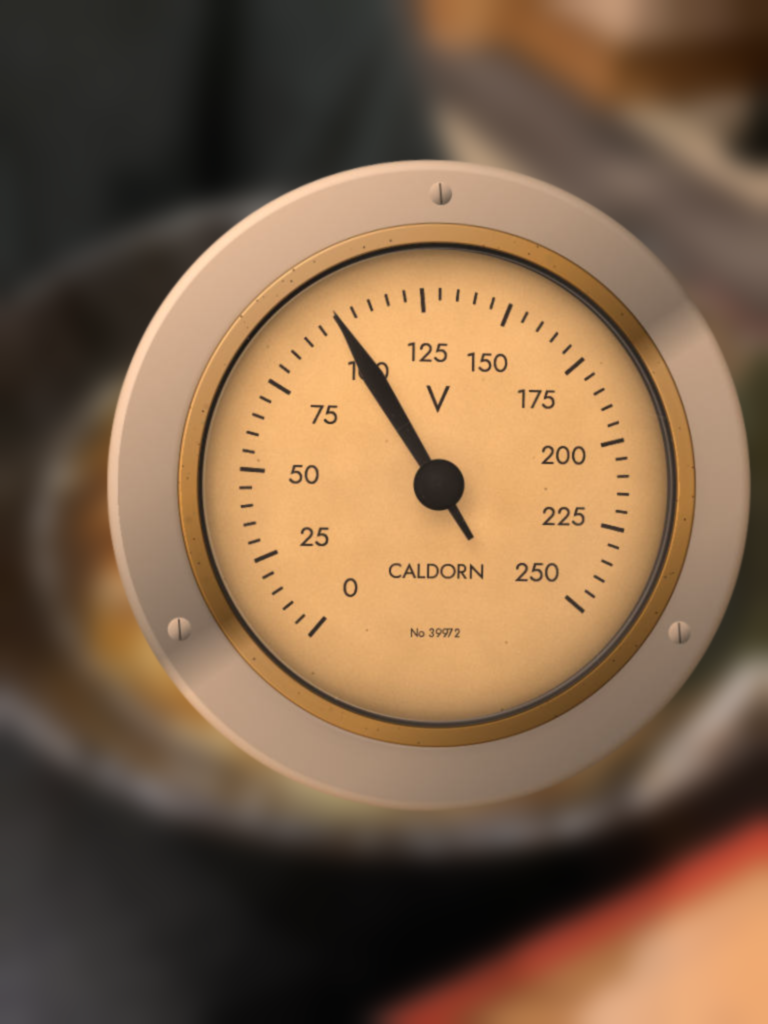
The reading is {"value": 100, "unit": "V"}
